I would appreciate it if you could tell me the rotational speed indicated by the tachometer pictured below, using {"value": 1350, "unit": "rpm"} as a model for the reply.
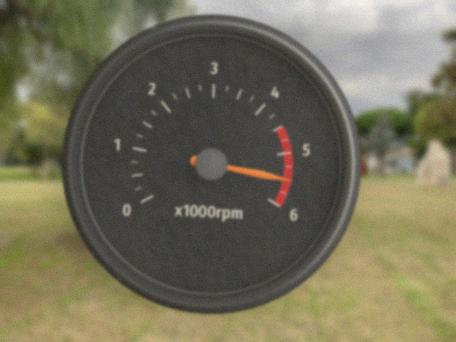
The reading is {"value": 5500, "unit": "rpm"}
